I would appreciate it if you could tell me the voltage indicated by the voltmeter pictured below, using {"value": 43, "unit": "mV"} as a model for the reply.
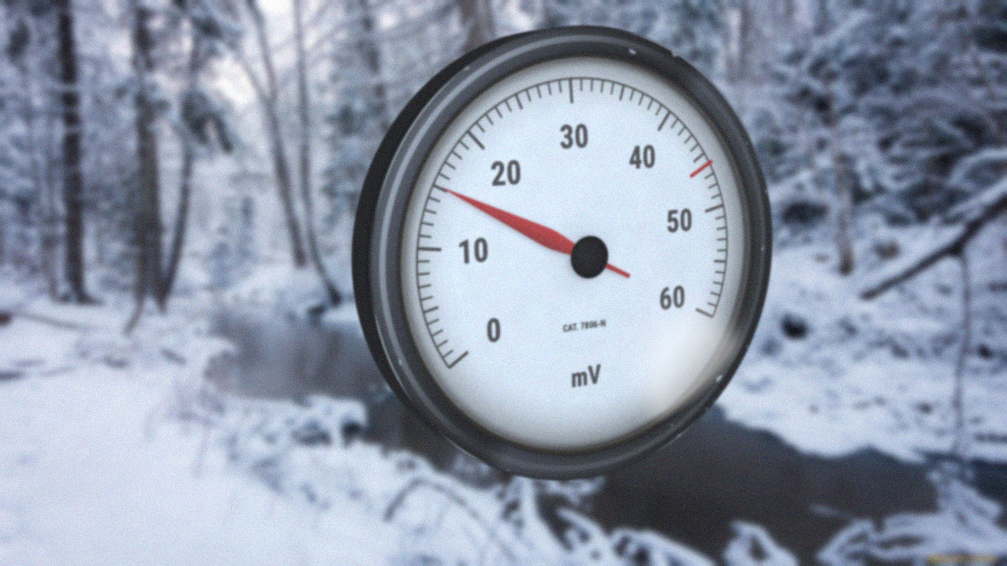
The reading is {"value": 15, "unit": "mV"}
